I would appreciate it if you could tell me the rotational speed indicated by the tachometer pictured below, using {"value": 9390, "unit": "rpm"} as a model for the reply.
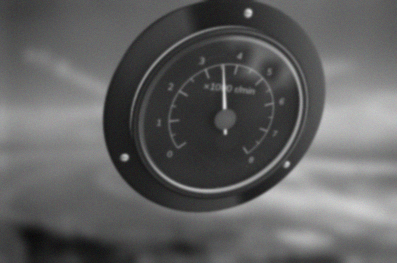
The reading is {"value": 3500, "unit": "rpm"}
